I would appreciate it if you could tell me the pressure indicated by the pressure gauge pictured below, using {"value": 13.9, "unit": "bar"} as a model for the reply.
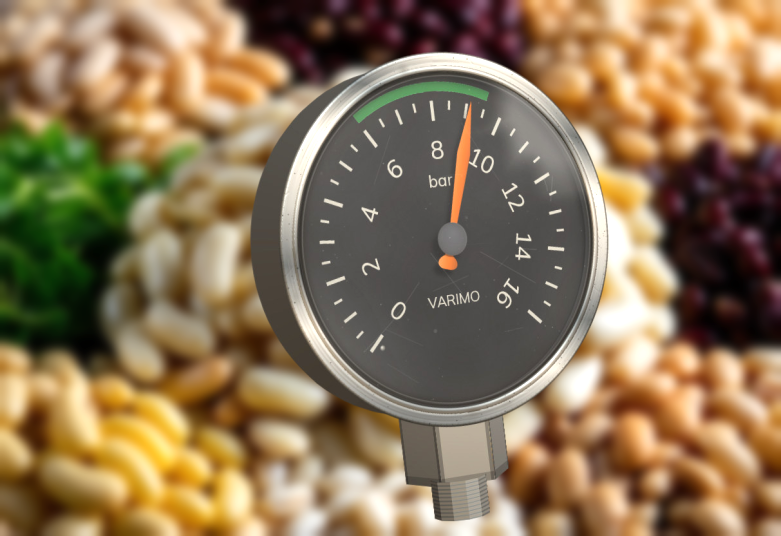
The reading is {"value": 9, "unit": "bar"}
